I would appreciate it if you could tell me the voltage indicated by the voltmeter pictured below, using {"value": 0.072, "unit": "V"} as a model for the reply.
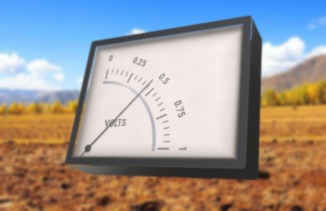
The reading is {"value": 0.45, "unit": "V"}
